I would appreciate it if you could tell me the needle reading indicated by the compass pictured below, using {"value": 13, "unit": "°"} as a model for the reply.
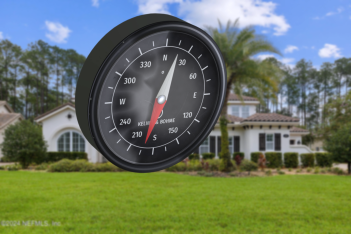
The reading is {"value": 195, "unit": "°"}
